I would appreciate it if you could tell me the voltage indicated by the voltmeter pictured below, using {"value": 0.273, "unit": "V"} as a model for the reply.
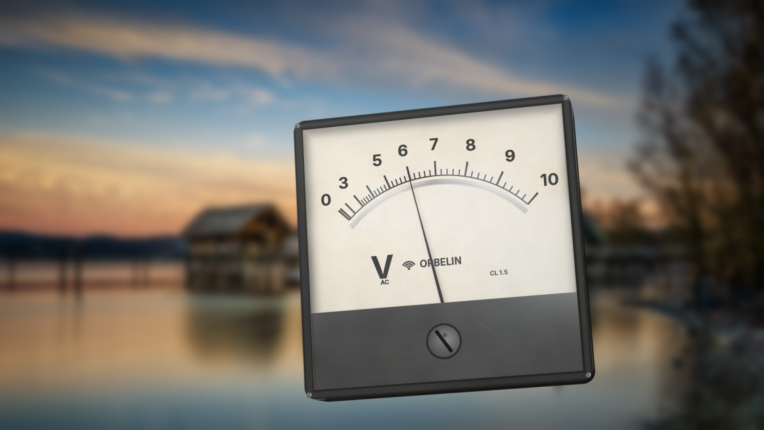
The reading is {"value": 6, "unit": "V"}
